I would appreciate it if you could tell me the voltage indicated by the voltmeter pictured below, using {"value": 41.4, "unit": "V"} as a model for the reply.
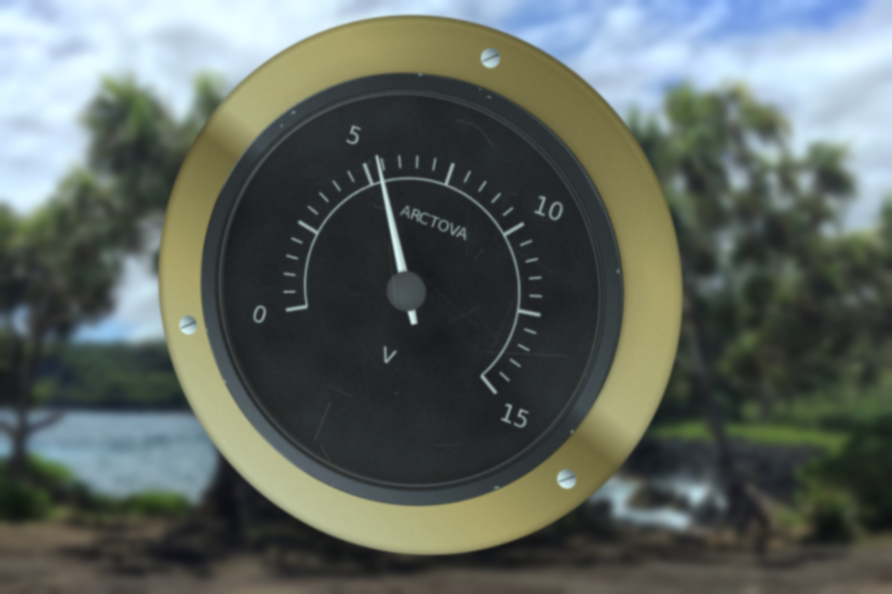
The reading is {"value": 5.5, "unit": "V"}
